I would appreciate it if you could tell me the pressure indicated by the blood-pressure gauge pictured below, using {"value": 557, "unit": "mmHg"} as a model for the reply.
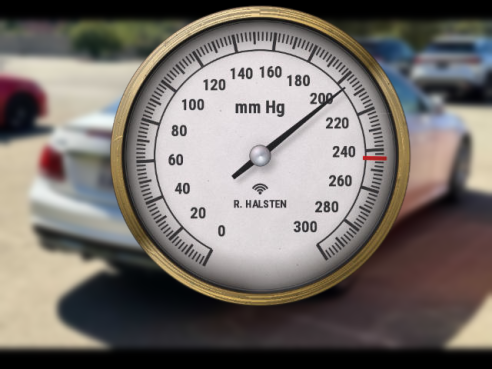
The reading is {"value": 204, "unit": "mmHg"}
